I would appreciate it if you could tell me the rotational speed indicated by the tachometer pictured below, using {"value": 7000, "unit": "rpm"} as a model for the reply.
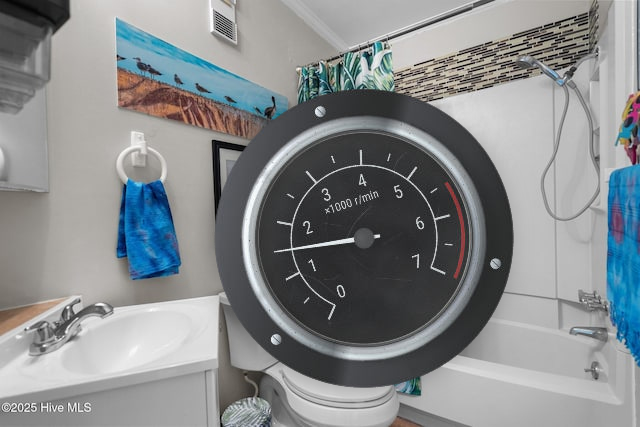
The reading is {"value": 1500, "unit": "rpm"}
